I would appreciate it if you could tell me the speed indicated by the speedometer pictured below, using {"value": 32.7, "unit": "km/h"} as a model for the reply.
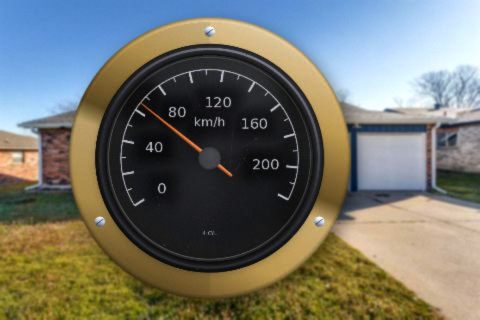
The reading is {"value": 65, "unit": "km/h"}
